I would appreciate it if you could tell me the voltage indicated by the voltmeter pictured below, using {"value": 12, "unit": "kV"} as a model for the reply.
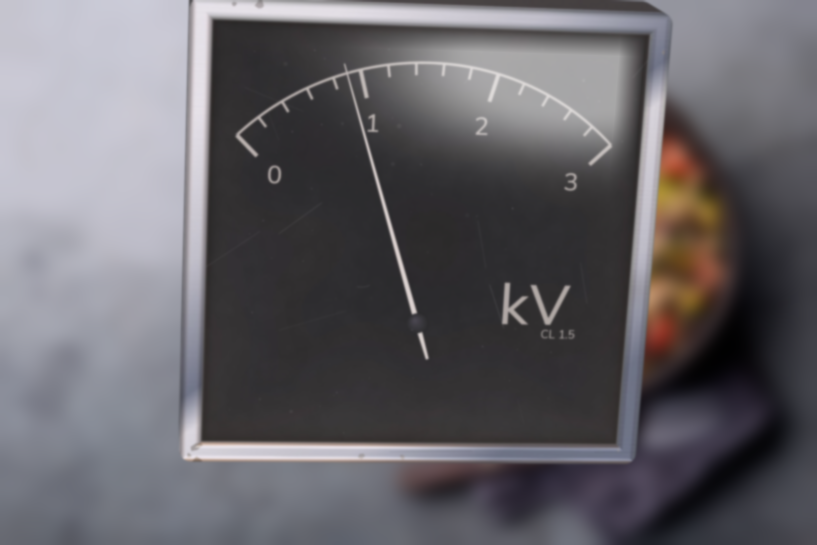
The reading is {"value": 0.9, "unit": "kV"}
